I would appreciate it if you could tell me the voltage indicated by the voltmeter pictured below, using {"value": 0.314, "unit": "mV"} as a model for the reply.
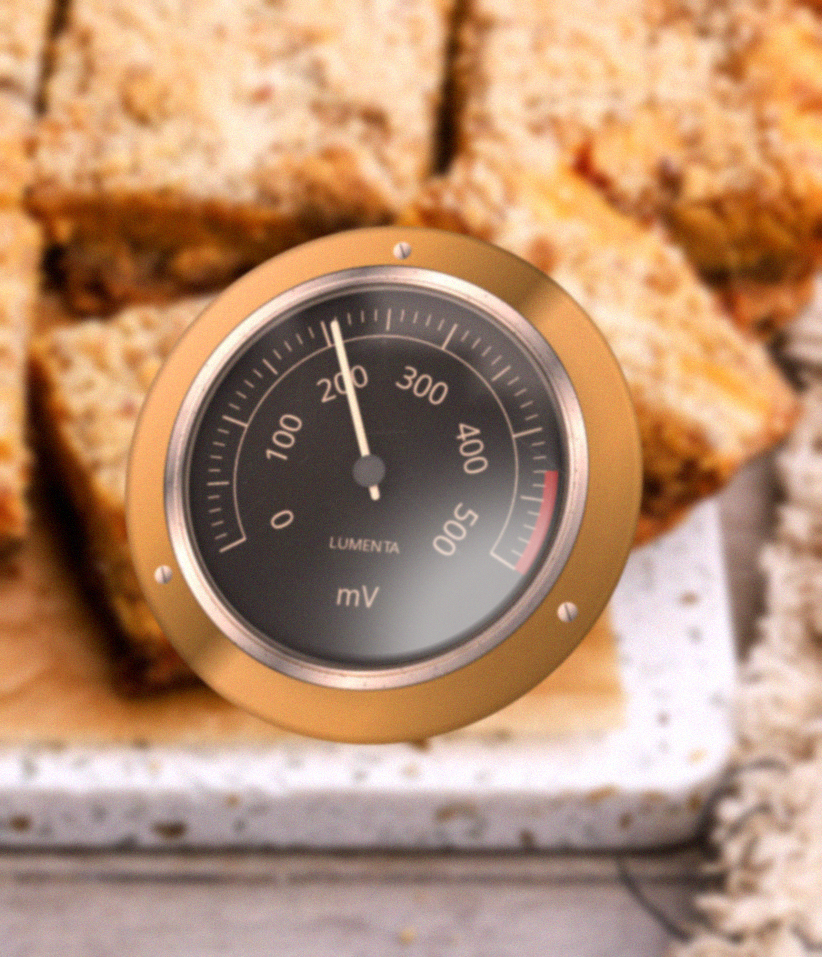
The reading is {"value": 210, "unit": "mV"}
